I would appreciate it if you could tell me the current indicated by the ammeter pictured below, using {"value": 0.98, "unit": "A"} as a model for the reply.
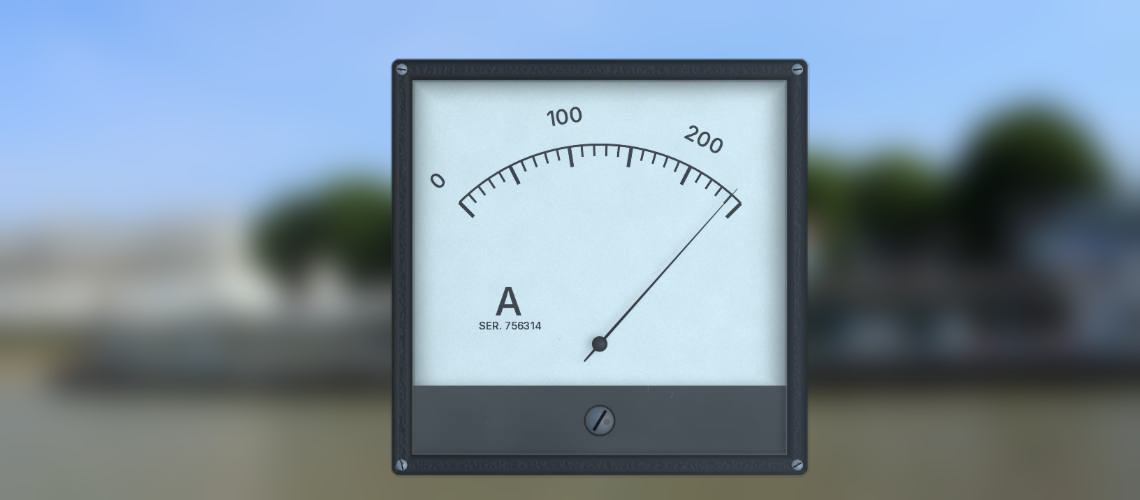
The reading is {"value": 240, "unit": "A"}
